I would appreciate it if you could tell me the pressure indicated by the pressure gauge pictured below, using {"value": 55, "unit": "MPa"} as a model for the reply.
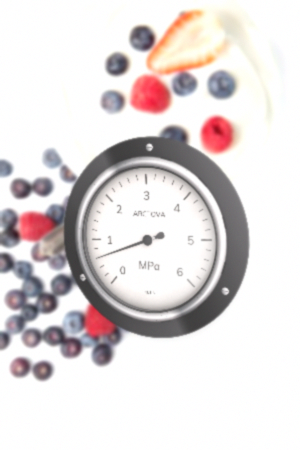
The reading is {"value": 0.6, "unit": "MPa"}
